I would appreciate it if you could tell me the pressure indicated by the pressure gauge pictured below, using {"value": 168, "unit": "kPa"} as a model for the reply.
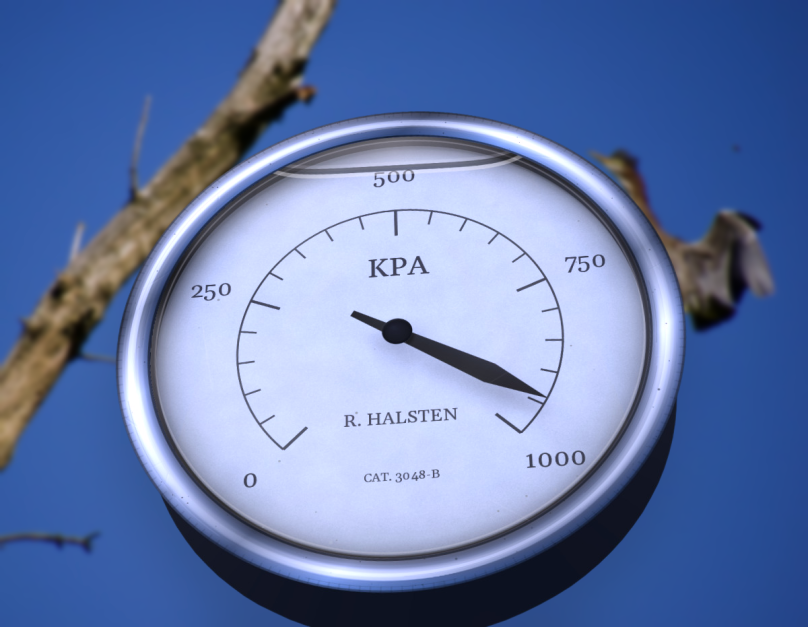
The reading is {"value": 950, "unit": "kPa"}
